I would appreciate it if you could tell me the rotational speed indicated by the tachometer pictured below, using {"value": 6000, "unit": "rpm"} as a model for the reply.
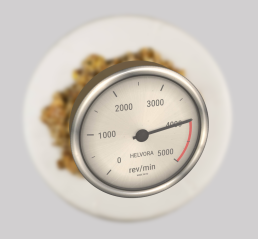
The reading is {"value": 4000, "unit": "rpm"}
